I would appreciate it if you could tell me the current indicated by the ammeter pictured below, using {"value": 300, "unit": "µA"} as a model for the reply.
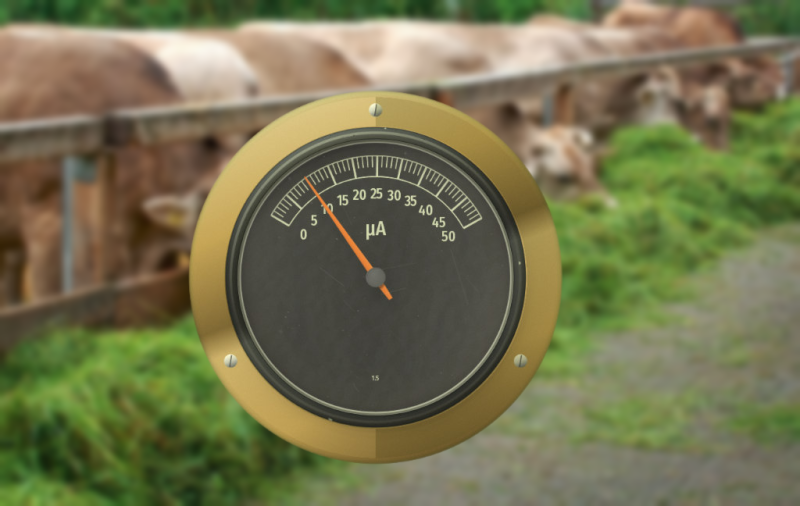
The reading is {"value": 10, "unit": "µA"}
